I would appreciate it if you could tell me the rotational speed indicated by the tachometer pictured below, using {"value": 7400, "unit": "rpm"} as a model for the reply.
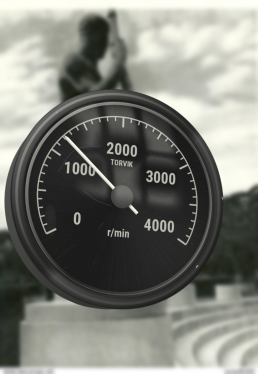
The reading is {"value": 1200, "unit": "rpm"}
